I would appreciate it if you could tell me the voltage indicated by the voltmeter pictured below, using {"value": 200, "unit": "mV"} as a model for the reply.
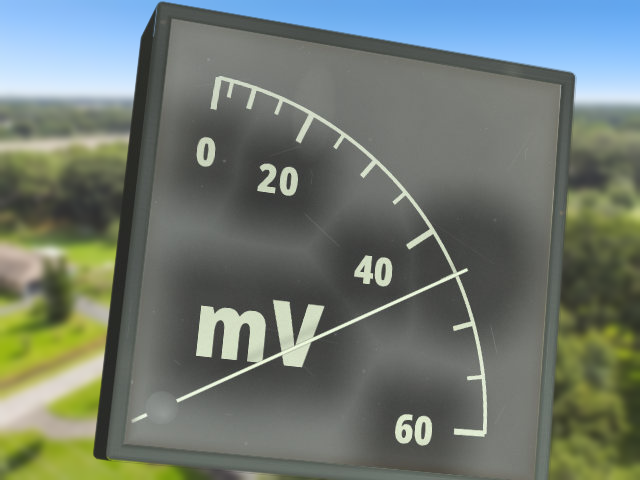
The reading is {"value": 45, "unit": "mV"}
